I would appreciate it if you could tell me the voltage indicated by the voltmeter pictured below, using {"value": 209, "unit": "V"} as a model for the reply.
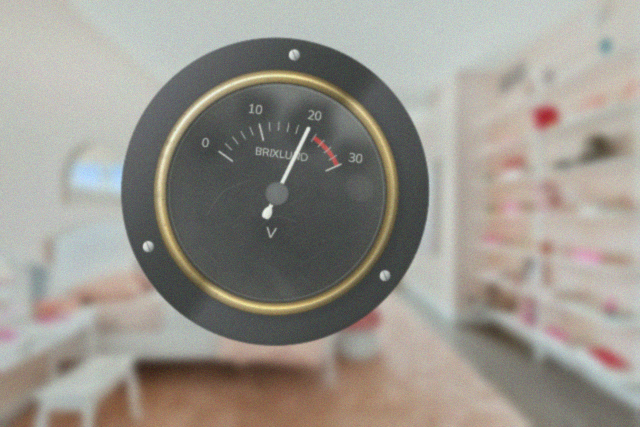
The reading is {"value": 20, "unit": "V"}
